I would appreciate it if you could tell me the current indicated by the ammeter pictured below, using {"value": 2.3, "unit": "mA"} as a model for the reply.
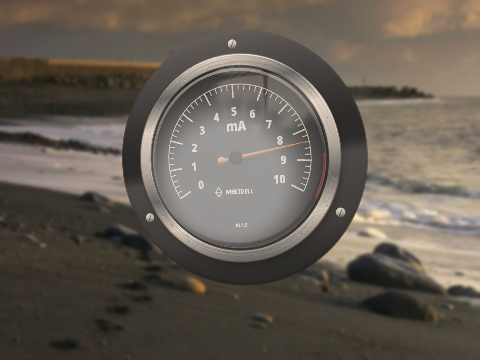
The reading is {"value": 8.4, "unit": "mA"}
